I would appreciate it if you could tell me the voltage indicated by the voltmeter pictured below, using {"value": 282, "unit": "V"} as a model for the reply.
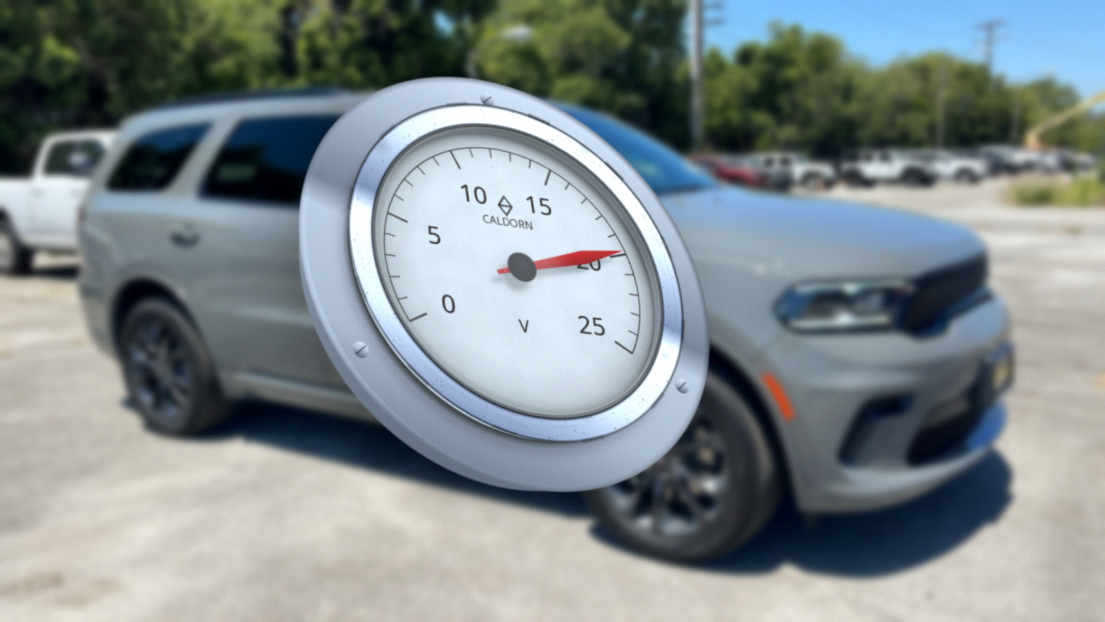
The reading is {"value": 20, "unit": "V"}
